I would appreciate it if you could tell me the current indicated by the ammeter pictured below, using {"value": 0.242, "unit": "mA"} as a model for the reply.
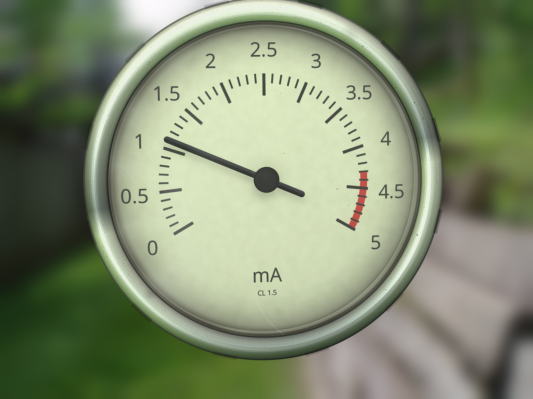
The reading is {"value": 1.1, "unit": "mA"}
